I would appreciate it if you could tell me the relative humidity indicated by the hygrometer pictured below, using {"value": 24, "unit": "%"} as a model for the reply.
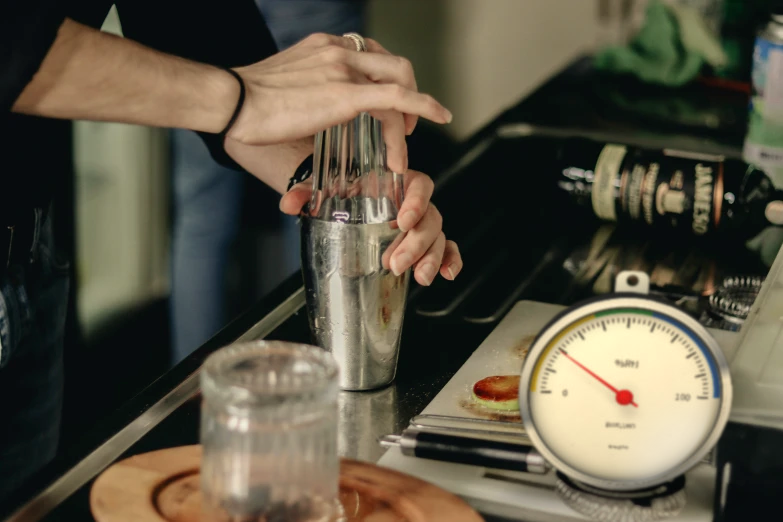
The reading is {"value": 20, "unit": "%"}
